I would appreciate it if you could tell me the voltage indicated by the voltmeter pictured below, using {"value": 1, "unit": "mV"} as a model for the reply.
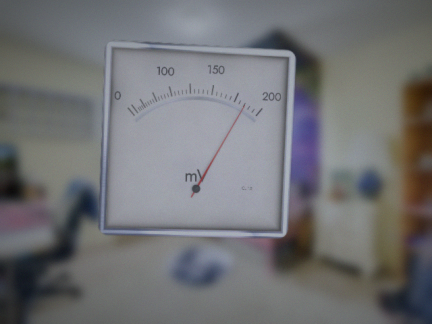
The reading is {"value": 185, "unit": "mV"}
